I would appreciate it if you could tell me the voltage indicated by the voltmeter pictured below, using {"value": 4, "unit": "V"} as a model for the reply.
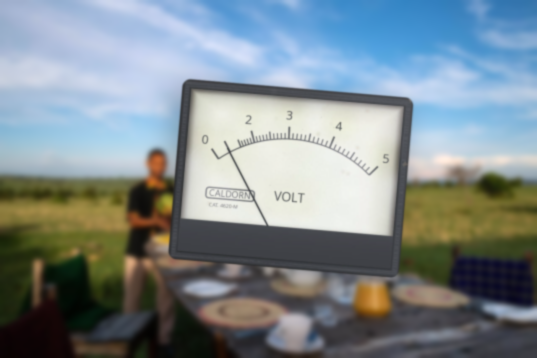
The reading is {"value": 1, "unit": "V"}
